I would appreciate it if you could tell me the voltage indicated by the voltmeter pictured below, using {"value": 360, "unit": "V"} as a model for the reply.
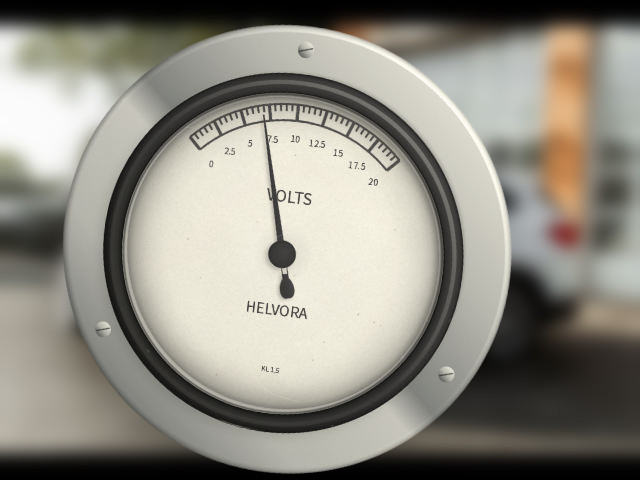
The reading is {"value": 7, "unit": "V"}
